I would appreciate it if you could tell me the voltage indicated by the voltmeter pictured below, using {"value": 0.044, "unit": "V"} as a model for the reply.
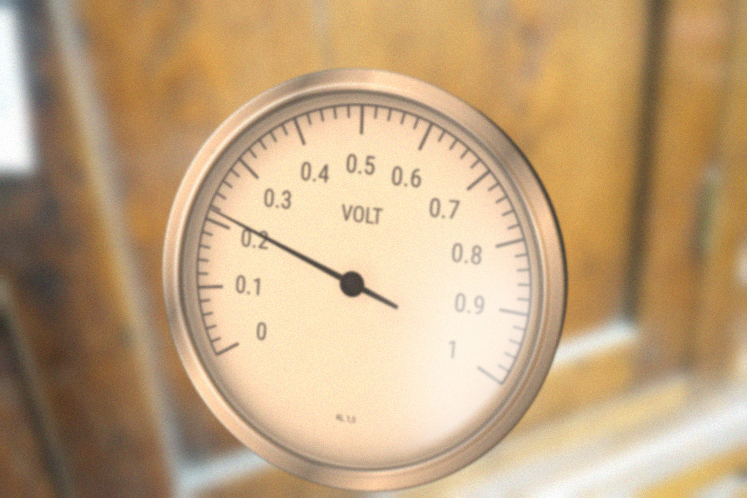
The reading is {"value": 0.22, "unit": "V"}
